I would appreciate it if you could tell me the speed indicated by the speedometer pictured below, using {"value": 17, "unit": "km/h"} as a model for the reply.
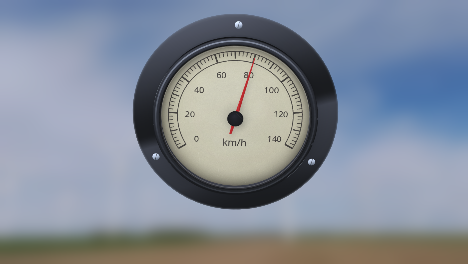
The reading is {"value": 80, "unit": "km/h"}
